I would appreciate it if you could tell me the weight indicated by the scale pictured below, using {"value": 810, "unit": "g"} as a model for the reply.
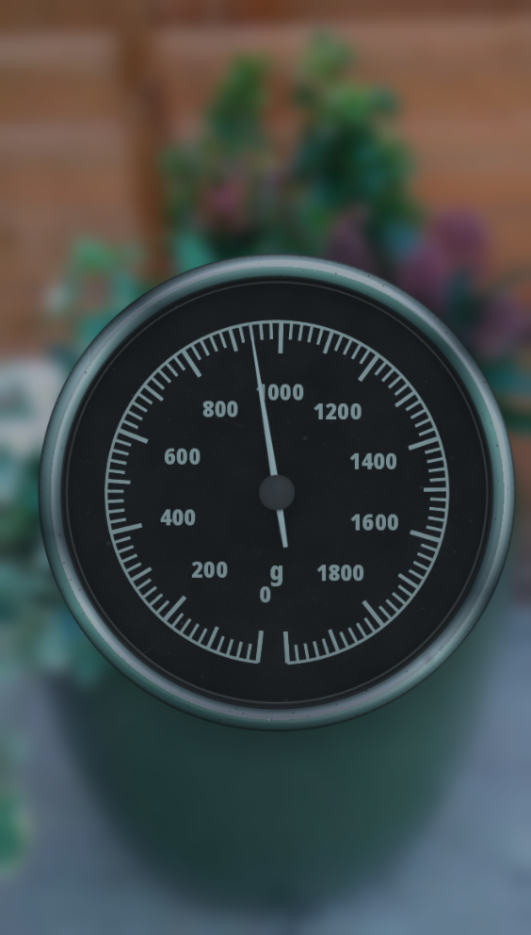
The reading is {"value": 940, "unit": "g"}
